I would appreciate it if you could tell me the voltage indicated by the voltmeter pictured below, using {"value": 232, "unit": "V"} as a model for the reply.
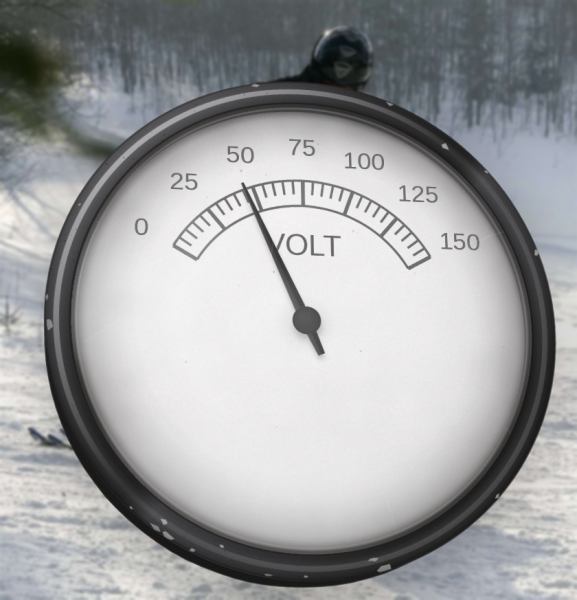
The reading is {"value": 45, "unit": "V"}
